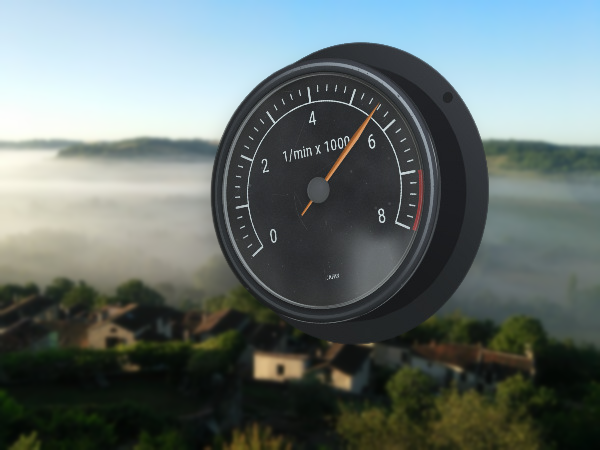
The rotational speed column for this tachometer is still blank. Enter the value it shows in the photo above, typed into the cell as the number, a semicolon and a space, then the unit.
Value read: 5600; rpm
